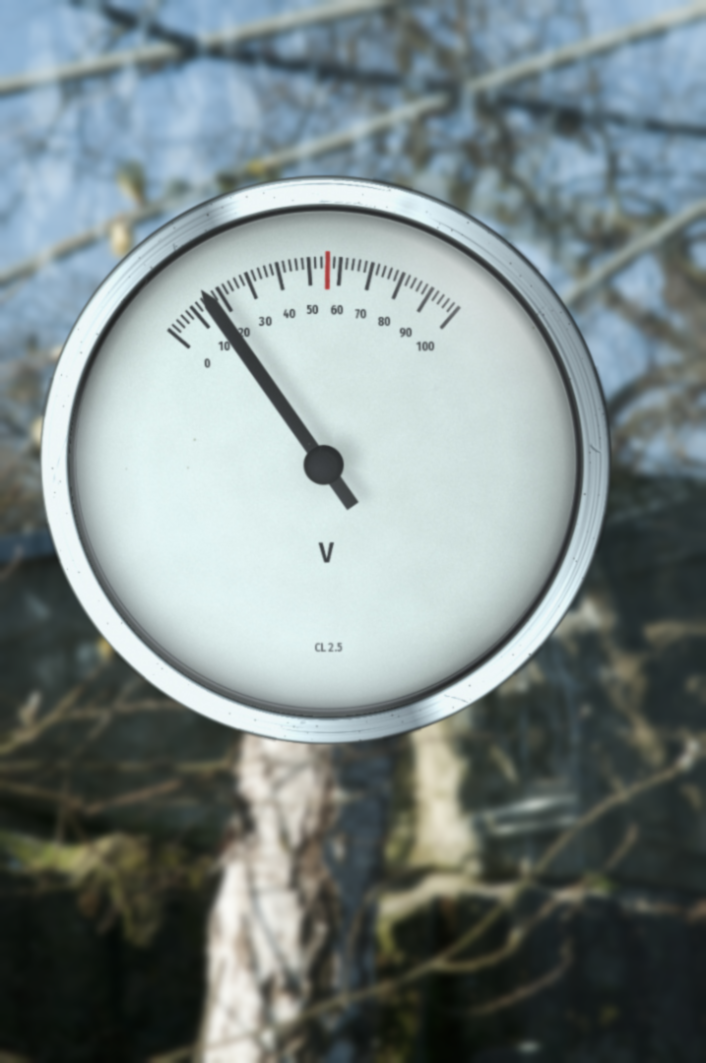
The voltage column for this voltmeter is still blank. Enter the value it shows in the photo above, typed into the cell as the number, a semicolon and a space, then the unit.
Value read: 16; V
